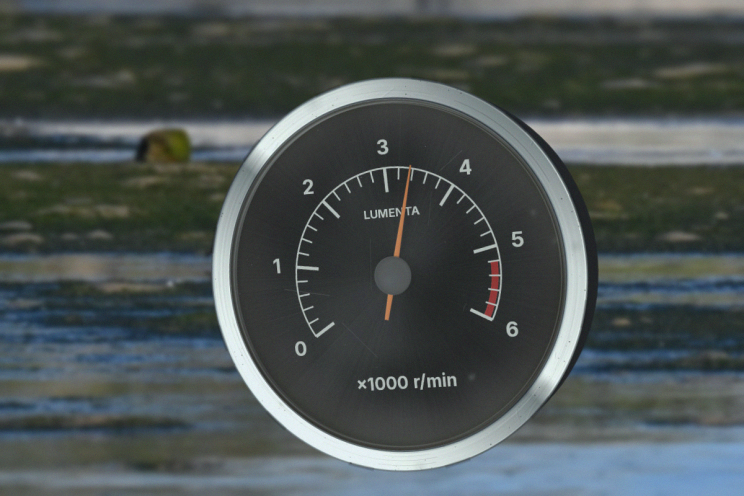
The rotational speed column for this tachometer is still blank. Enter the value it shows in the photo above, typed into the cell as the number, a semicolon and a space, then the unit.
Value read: 3400; rpm
